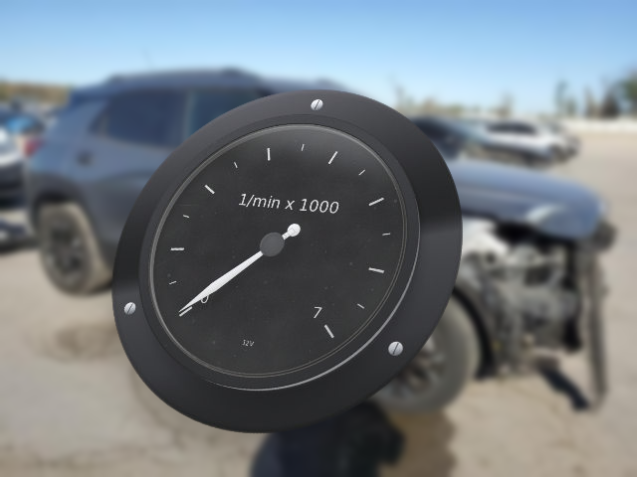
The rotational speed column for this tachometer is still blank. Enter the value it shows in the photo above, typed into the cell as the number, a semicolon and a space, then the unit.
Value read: 0; rpm
